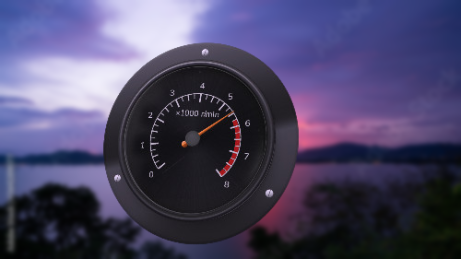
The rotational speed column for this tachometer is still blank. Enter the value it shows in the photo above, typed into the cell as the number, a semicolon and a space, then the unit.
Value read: 5500; rpm
